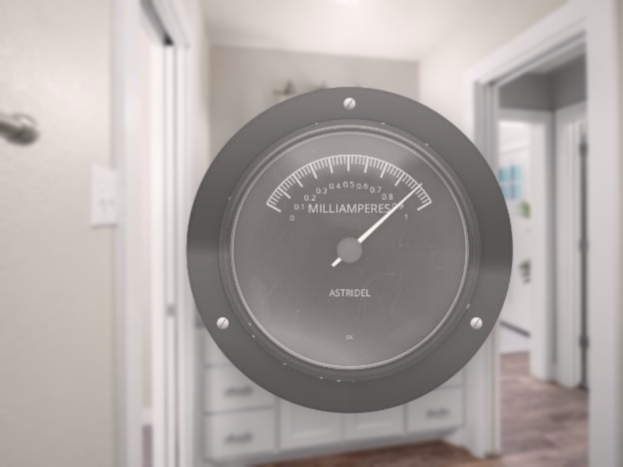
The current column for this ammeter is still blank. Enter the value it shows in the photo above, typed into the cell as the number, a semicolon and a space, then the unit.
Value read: 0.9; mA
